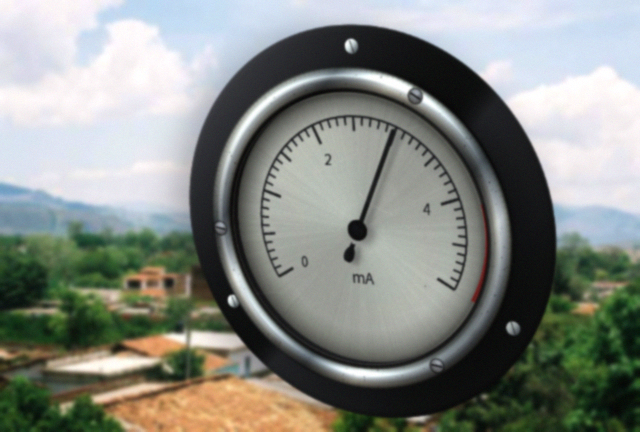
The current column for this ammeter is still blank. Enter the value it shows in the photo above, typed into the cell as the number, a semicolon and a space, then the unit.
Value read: 3; mA
